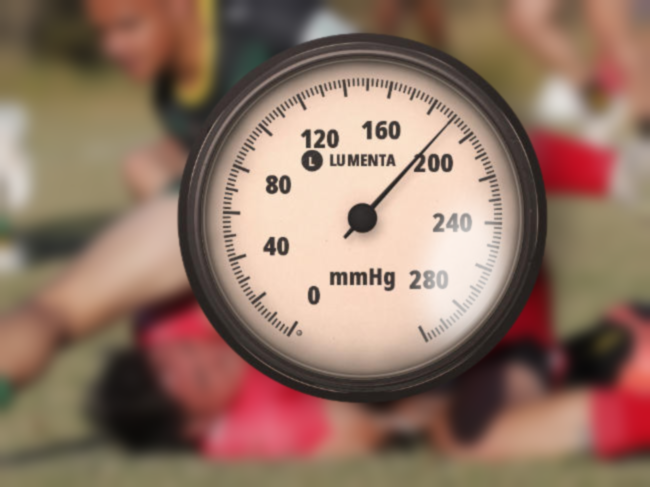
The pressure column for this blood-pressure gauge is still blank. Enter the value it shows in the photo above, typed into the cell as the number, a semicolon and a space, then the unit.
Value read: 190; mmHg
